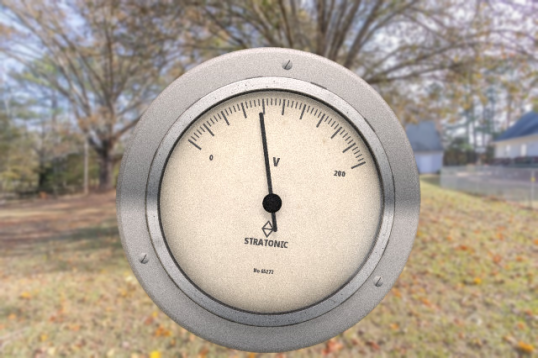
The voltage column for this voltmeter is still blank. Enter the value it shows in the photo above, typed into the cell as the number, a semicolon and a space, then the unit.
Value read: 76; V
